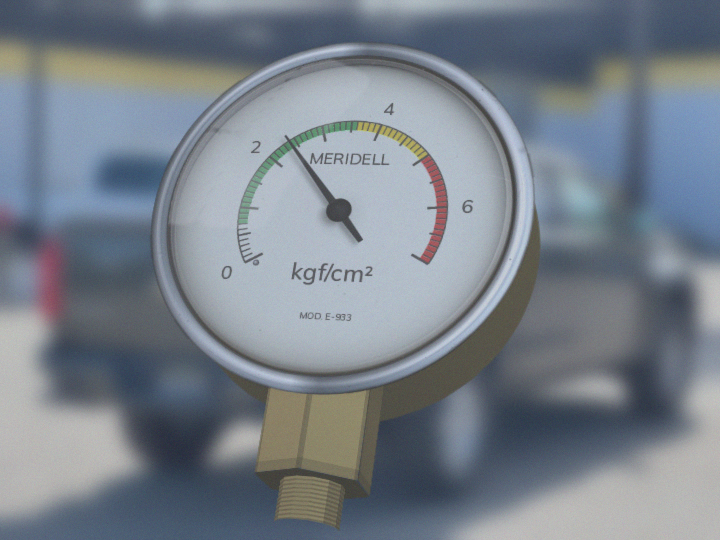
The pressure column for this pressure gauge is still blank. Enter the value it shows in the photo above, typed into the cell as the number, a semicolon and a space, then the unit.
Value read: 2.4; kg/cm²
